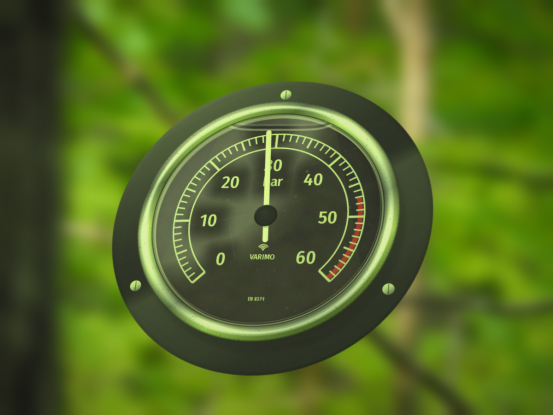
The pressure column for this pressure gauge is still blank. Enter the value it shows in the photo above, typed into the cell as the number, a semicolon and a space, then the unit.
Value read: 29; bar
